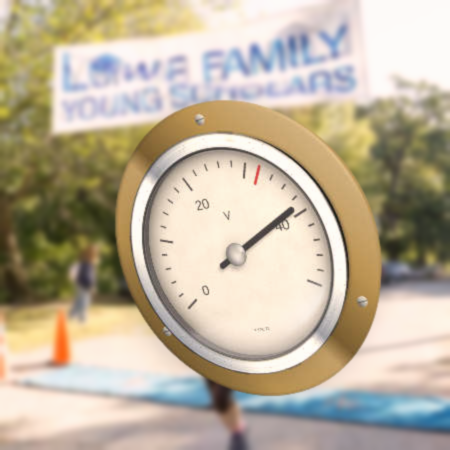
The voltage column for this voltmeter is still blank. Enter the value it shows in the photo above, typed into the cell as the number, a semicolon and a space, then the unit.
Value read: 39; V
